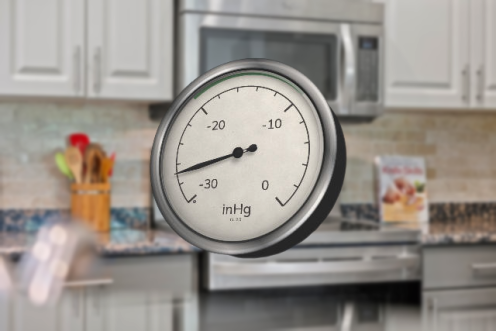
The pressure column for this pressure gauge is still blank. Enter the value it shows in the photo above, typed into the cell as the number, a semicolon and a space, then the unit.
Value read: -27; inHg
